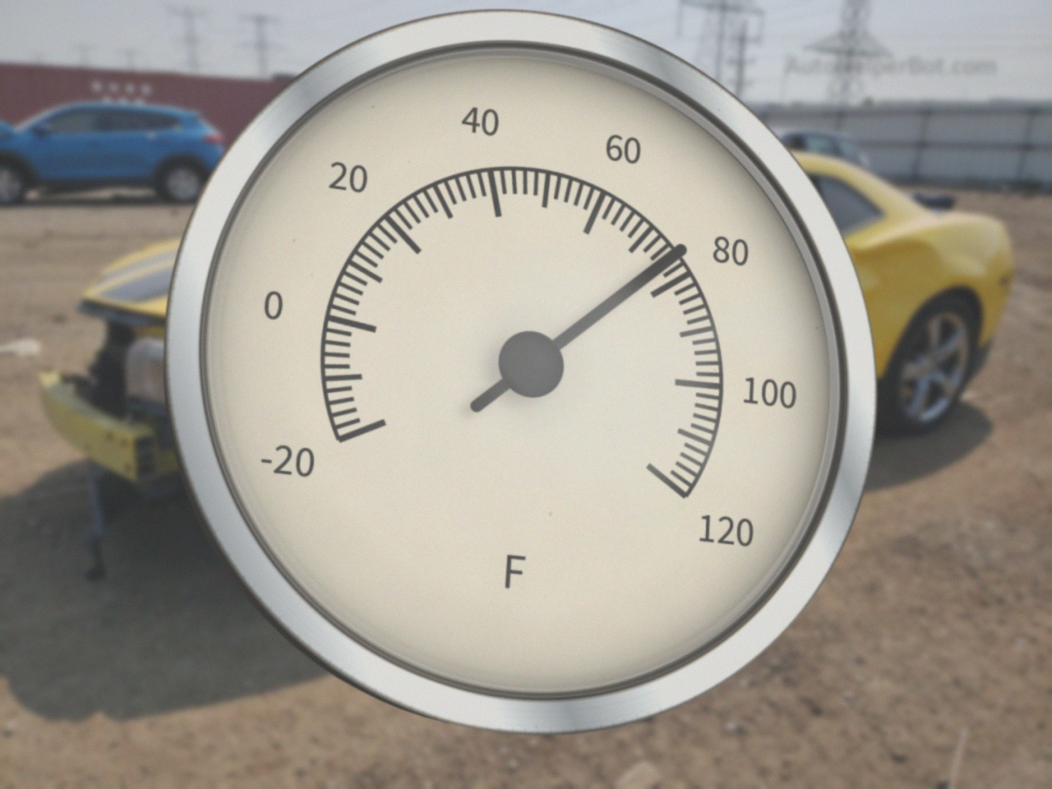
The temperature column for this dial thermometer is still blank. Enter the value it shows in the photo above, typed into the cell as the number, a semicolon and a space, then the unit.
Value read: 76; °F
